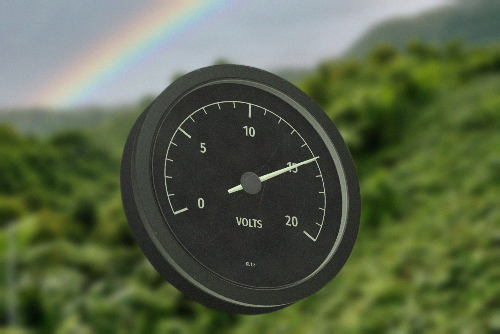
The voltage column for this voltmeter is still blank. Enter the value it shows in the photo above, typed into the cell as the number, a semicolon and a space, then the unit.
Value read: 15; V
